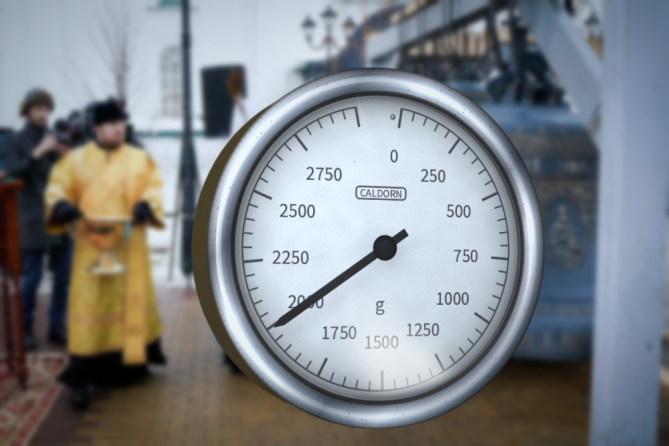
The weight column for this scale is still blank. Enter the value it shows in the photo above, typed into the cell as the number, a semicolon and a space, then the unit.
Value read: 2000; g
